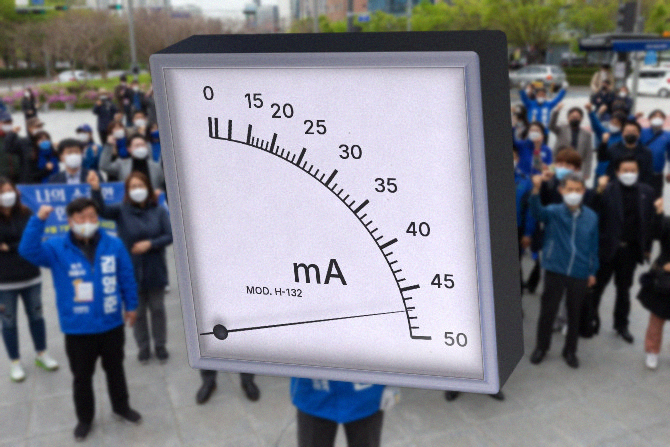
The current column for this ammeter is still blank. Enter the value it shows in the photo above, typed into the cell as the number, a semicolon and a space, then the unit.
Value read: 47; mA
